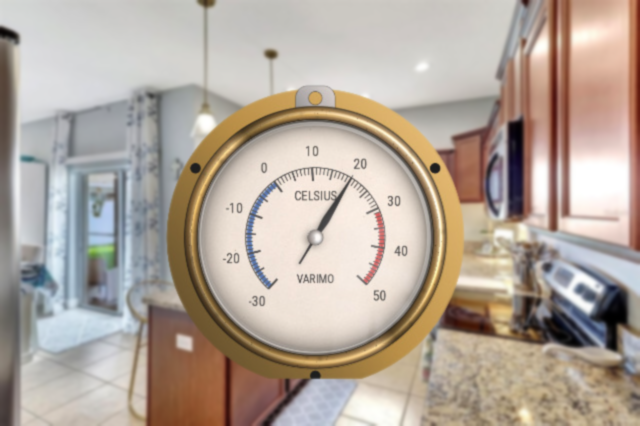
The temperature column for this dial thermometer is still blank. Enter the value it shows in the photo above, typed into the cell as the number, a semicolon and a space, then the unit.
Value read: 20; °C
